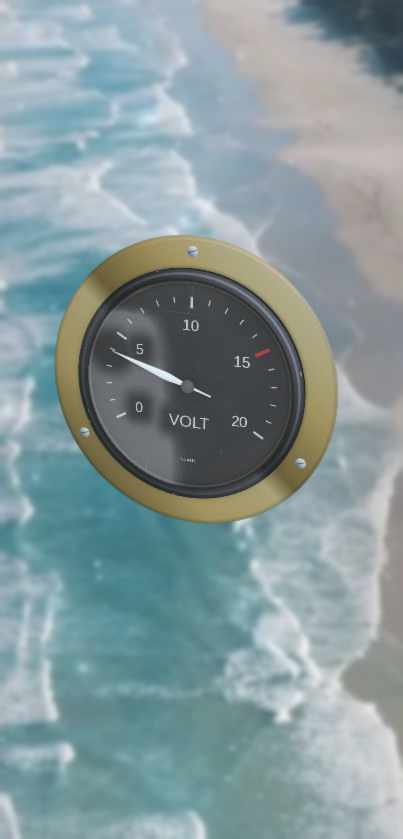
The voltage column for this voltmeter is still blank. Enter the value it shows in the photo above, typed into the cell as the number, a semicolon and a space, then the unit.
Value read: 4; V
